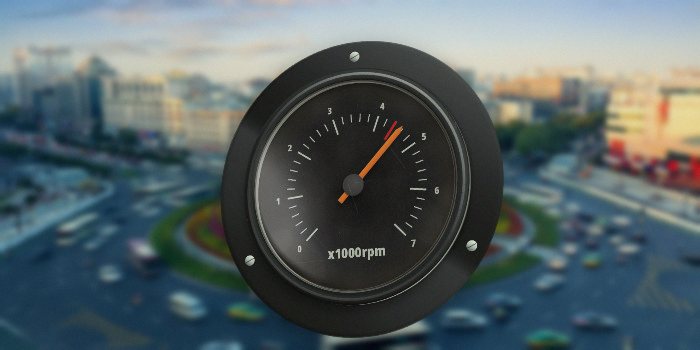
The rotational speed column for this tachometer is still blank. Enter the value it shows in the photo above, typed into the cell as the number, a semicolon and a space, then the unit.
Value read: 4600; rpm
